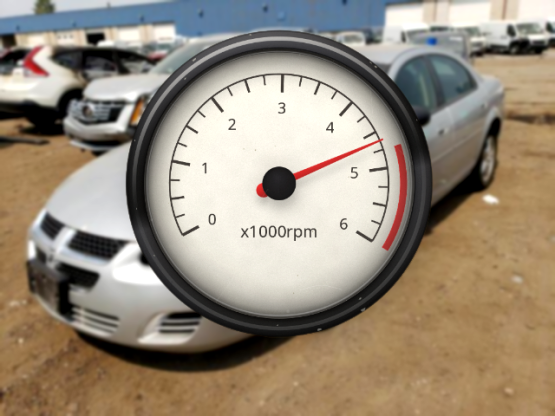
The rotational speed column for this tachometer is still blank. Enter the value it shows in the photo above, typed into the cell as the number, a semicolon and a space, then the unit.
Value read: 4625; rpm
